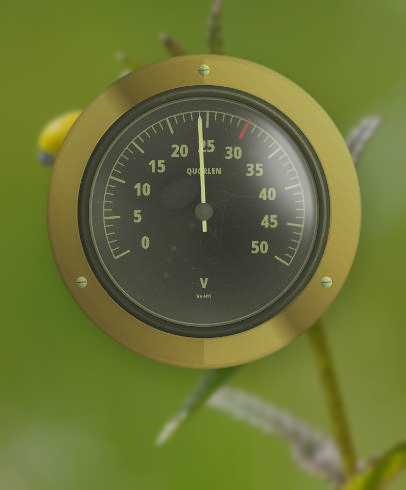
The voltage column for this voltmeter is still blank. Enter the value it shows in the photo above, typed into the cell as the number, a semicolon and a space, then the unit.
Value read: 24; V
